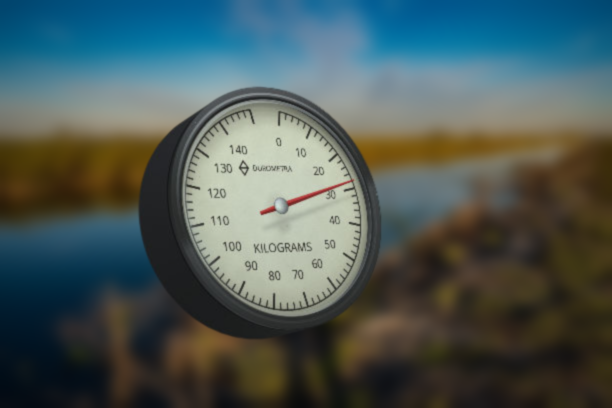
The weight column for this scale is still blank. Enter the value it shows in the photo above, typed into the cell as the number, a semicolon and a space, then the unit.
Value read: 28; kg
